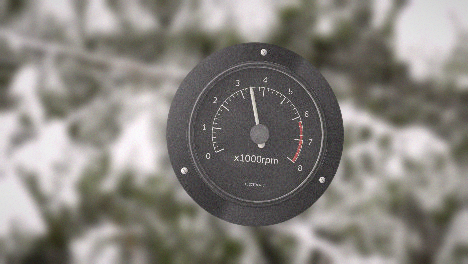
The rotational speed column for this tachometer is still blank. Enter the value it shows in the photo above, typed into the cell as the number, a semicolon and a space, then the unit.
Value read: 3400; rpm
